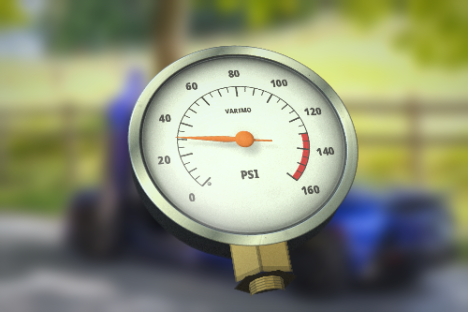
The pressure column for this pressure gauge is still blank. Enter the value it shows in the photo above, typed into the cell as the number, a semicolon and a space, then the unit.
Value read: 30; psi
